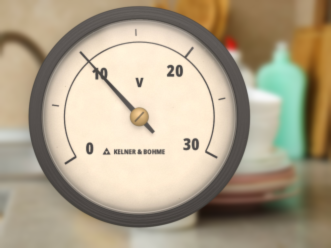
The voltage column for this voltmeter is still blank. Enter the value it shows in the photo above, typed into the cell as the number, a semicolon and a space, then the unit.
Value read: 10; V
